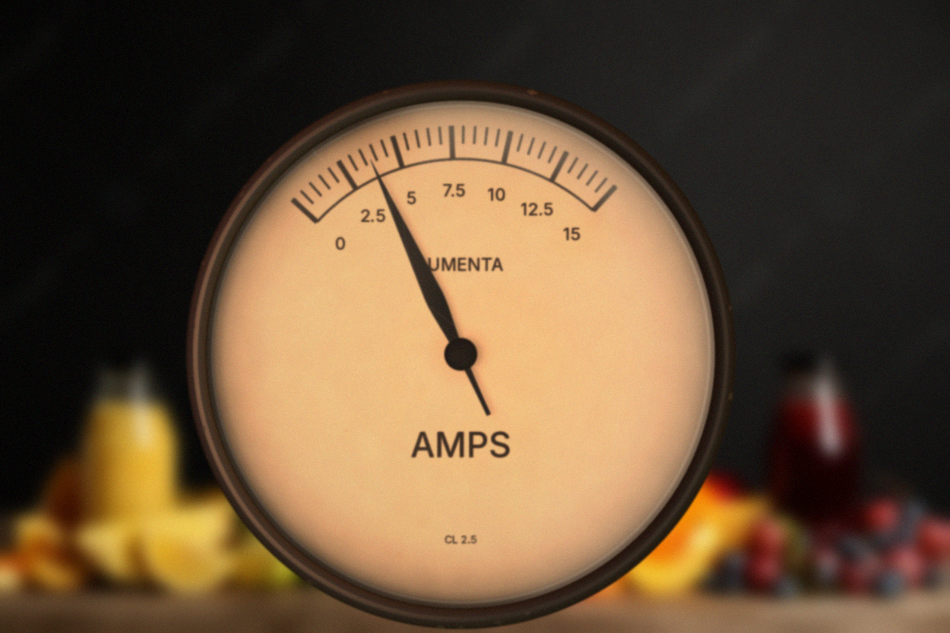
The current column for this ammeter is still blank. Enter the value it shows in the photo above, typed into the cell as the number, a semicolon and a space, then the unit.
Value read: 3.75; A
